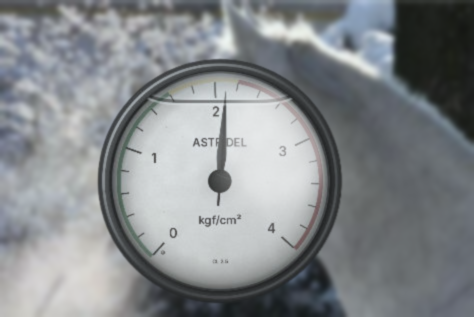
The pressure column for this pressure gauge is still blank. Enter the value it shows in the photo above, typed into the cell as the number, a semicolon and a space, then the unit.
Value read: 2.1; kg/cm²
